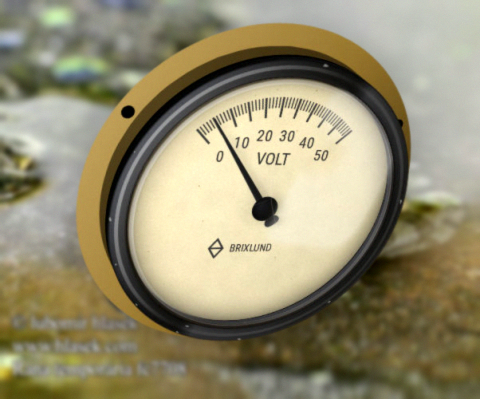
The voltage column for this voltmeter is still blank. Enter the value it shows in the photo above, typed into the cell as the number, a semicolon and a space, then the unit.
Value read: 5; V
